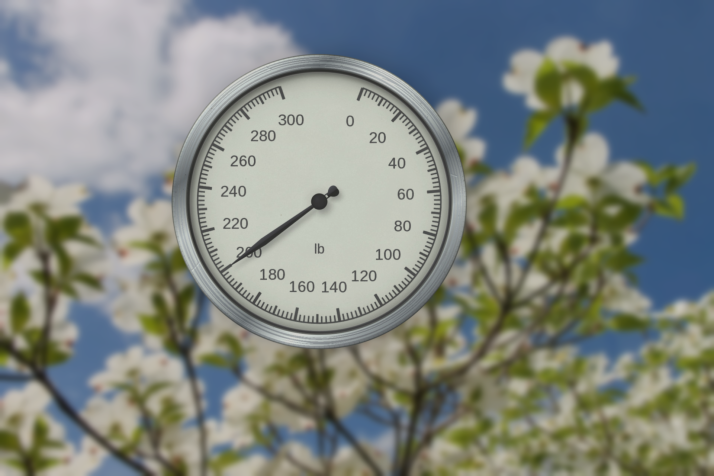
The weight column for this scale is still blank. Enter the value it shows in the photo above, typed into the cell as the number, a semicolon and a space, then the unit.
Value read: 200; lb
